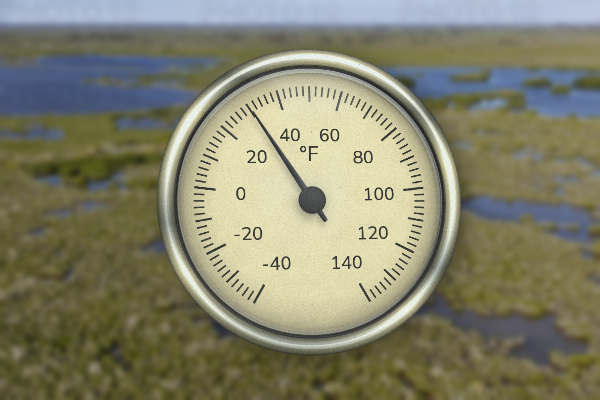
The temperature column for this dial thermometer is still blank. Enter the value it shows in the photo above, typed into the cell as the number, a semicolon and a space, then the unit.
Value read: 30; °F
